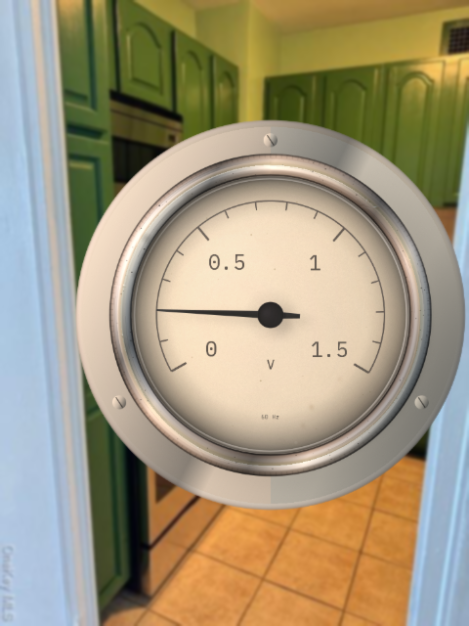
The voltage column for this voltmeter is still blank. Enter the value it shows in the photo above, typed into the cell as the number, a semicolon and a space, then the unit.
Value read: 0.2; V
